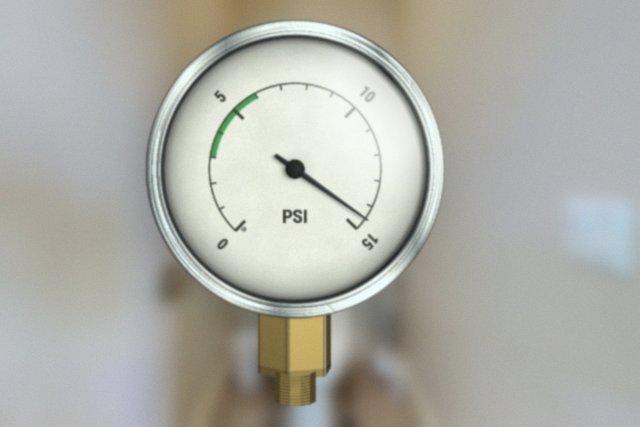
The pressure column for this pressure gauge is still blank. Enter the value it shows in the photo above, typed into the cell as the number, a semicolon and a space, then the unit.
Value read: 14.5; psi
